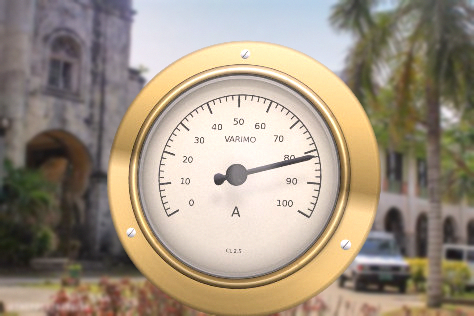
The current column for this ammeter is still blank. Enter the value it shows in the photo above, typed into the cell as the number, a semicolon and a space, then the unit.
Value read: 82; A
